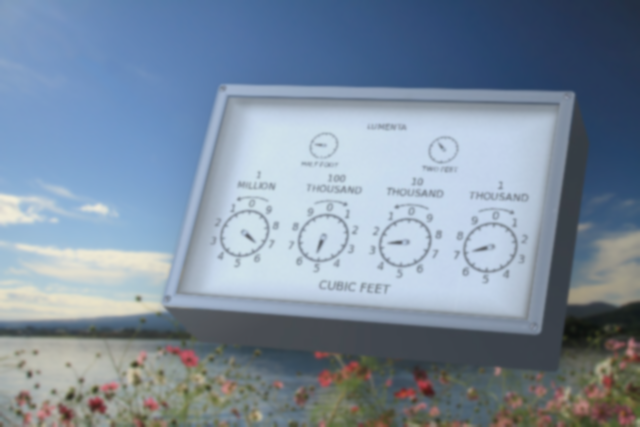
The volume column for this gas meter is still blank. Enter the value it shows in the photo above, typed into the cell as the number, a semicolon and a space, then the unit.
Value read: 652700; ft³
